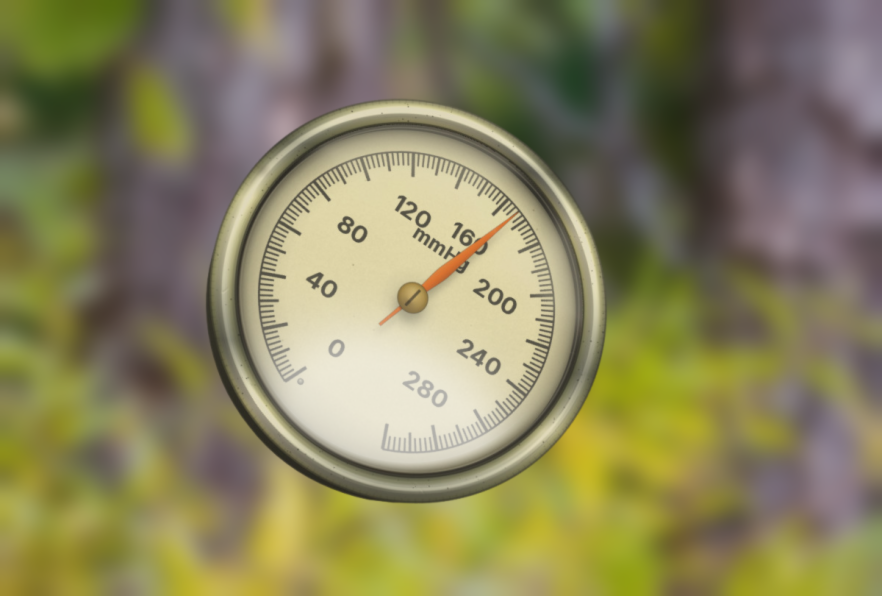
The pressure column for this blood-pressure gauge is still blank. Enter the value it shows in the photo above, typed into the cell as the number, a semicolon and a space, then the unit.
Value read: 166; mmHg
